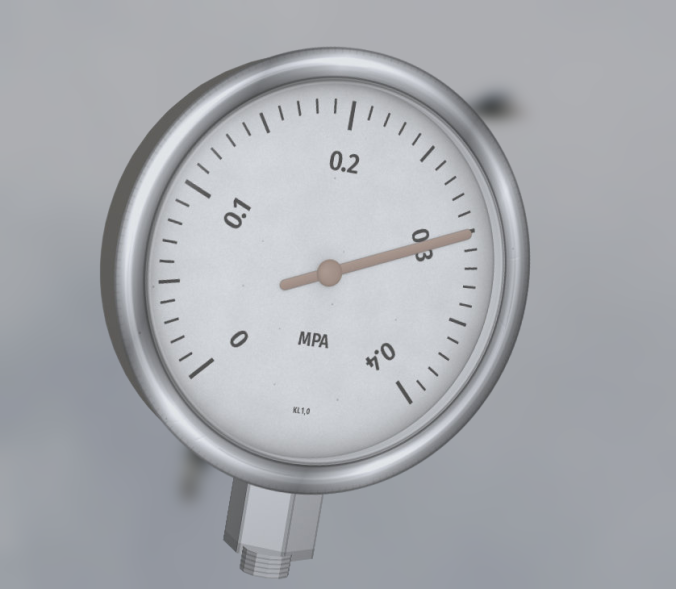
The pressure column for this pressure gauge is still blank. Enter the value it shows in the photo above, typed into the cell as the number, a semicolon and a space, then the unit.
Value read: 0.3; MPa
